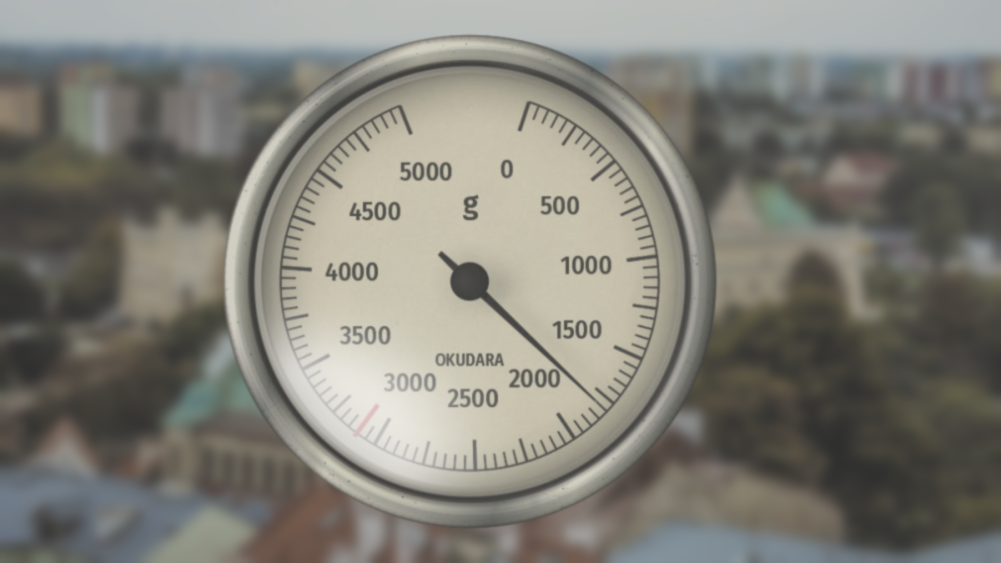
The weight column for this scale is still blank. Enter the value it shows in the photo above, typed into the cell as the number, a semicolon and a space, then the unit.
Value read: 1800; g
